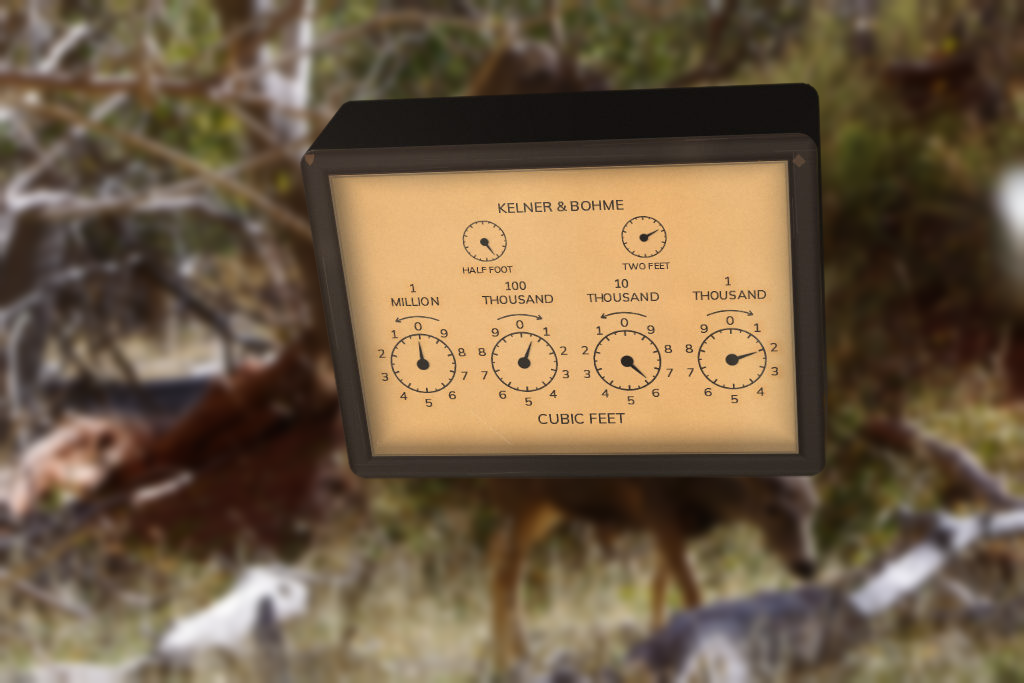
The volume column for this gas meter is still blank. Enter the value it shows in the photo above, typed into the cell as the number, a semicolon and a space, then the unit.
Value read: 6200; ft³
